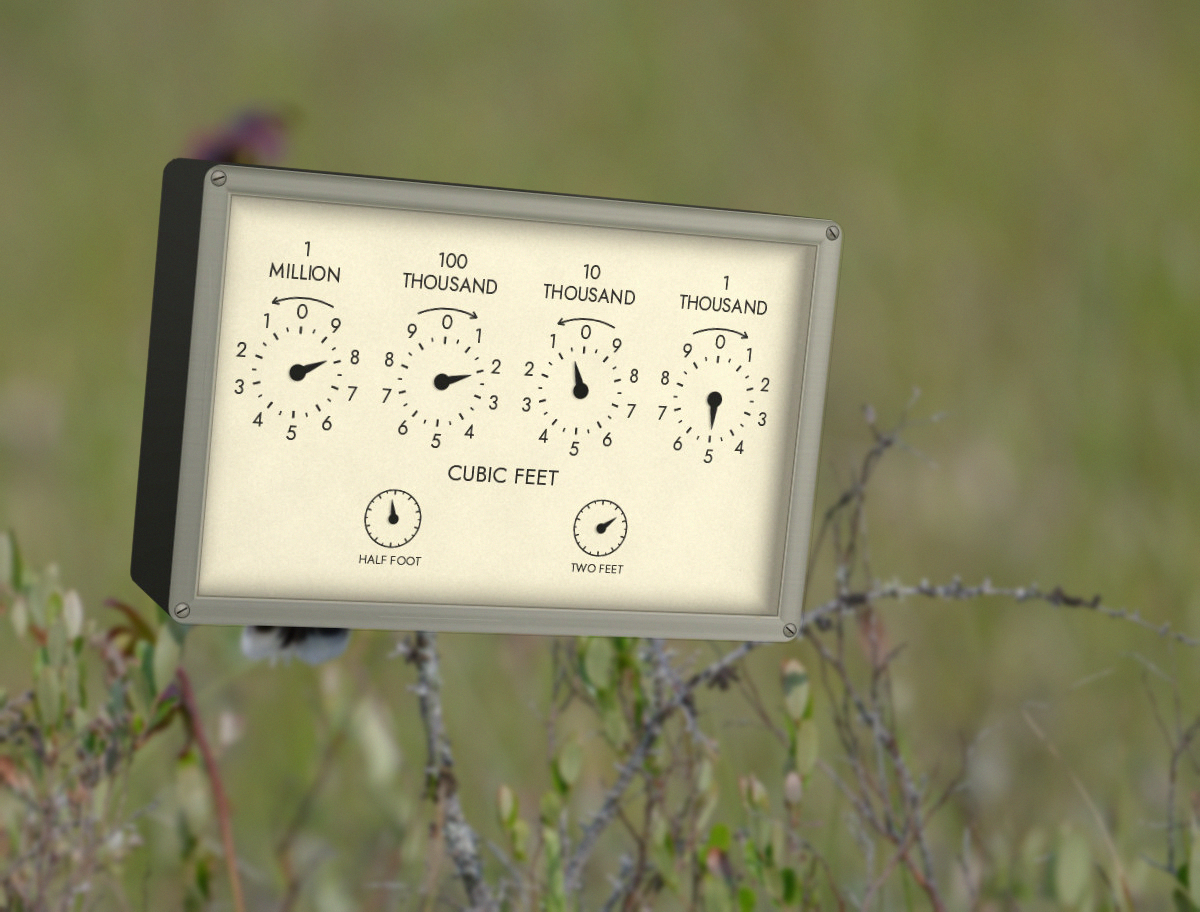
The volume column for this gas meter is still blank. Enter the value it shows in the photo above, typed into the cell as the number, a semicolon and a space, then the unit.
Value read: 820500; ft³
